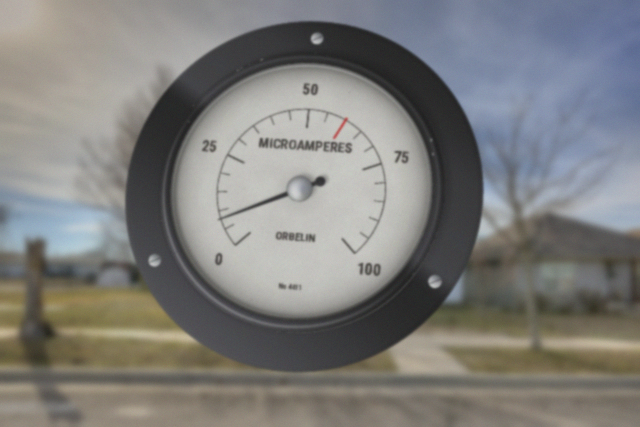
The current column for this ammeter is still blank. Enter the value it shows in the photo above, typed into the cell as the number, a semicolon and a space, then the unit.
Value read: 7.5; µA
